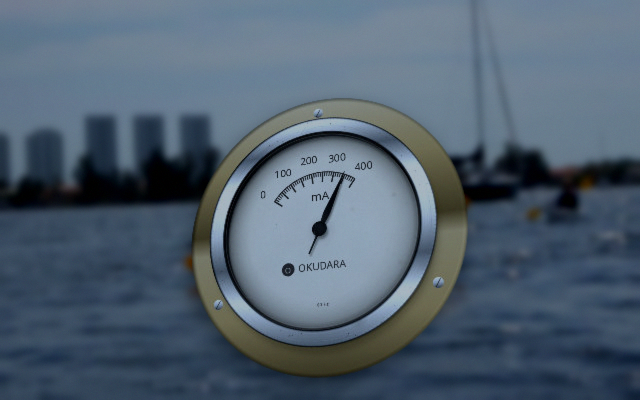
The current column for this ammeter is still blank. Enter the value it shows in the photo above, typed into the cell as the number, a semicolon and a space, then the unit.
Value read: 350; mA
